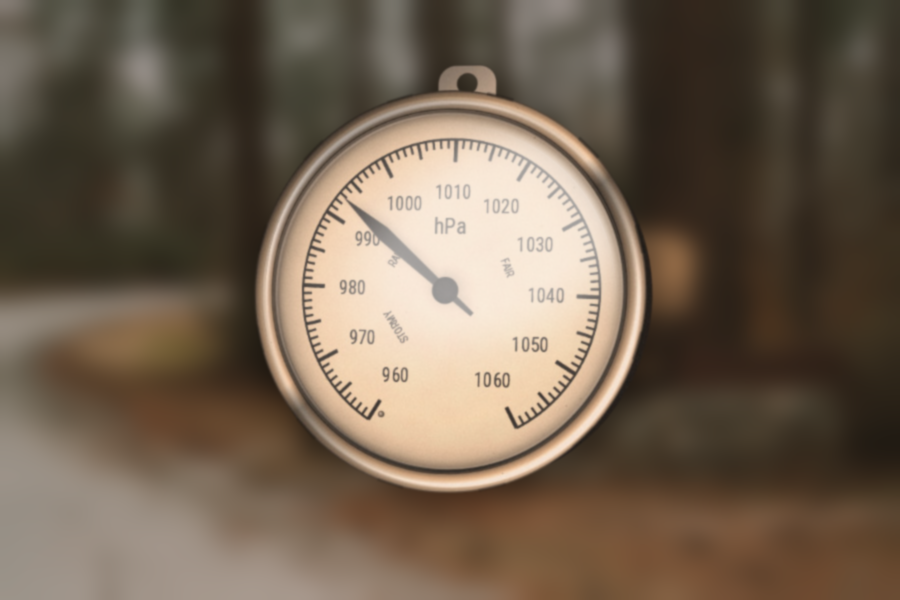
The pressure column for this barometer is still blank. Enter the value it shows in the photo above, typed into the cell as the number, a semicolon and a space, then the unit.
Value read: 993; hPa
